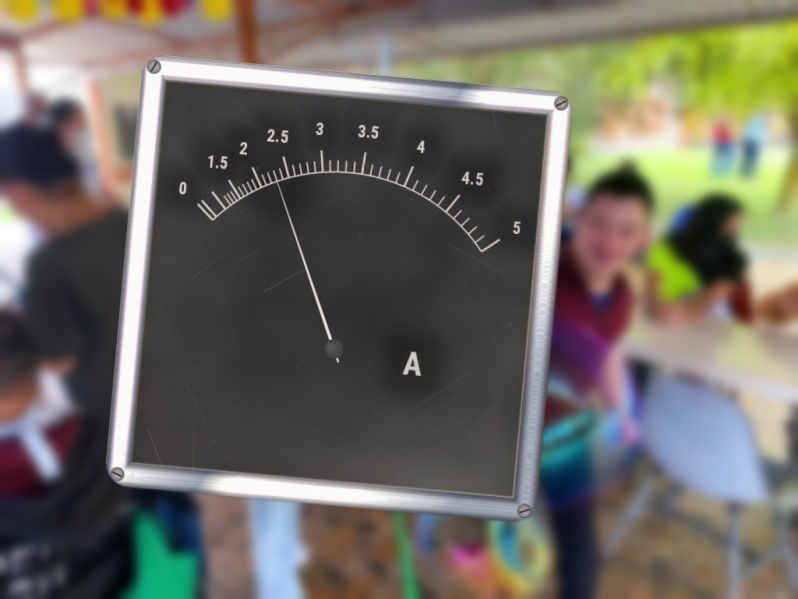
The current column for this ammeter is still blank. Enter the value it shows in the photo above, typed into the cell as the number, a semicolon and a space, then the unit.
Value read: 2.3; A
